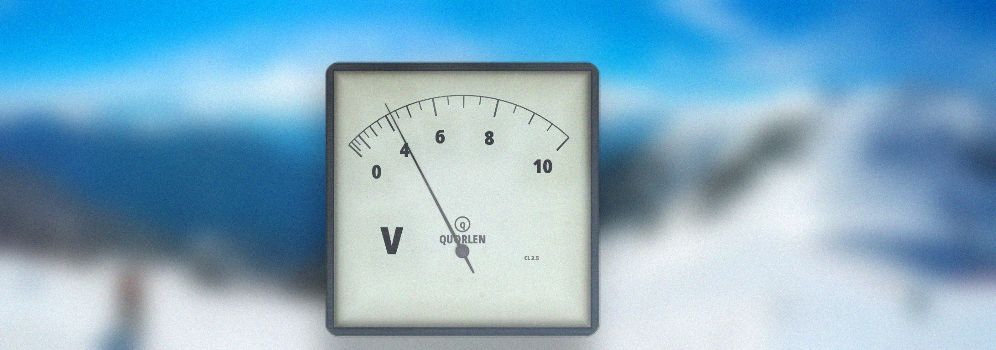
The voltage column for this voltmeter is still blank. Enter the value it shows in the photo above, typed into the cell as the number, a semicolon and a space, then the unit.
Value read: 4.25; V
